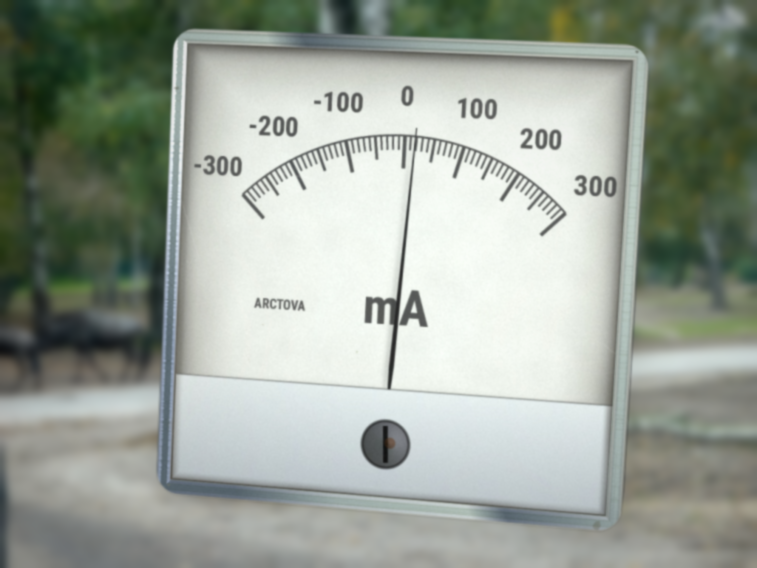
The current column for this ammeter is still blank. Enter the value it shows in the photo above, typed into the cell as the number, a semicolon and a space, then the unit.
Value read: 20; mA
